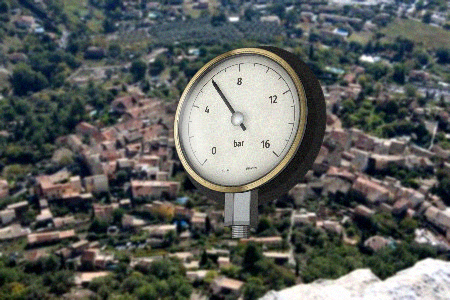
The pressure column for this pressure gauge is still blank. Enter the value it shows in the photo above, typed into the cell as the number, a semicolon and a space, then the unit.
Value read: 6; bar
